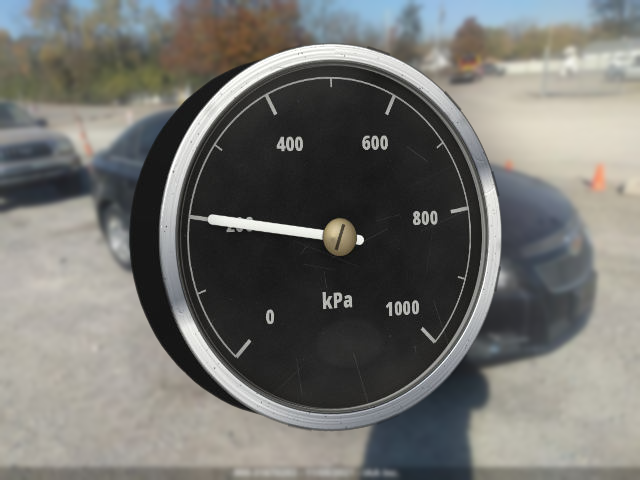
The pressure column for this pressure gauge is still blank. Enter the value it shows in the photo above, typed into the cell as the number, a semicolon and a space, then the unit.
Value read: 200; kPa
